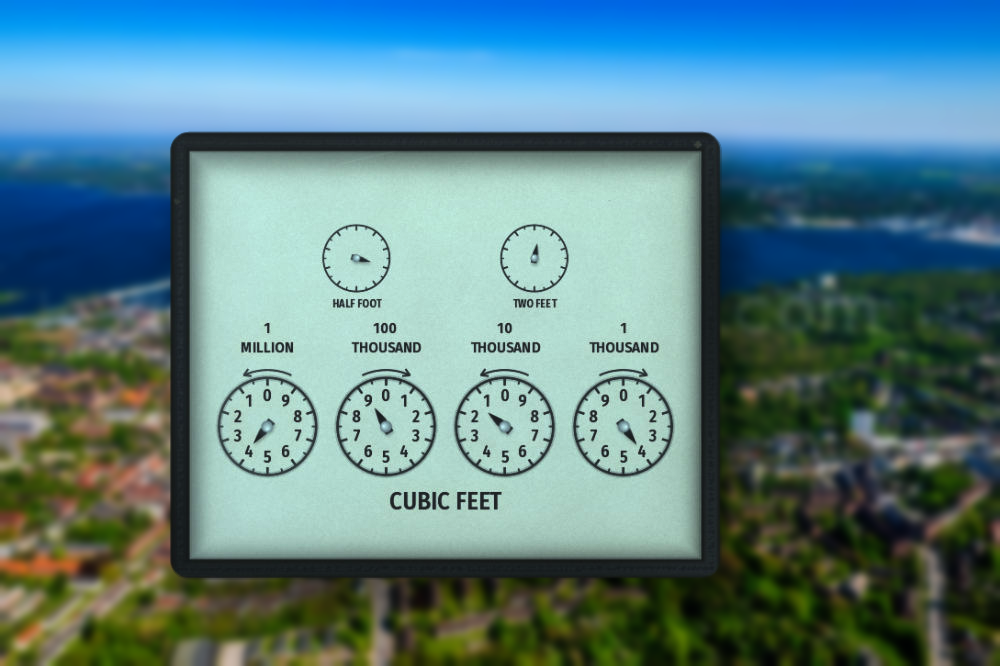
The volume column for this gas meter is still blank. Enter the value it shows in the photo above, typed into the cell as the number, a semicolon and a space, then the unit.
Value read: 391400; ft³
